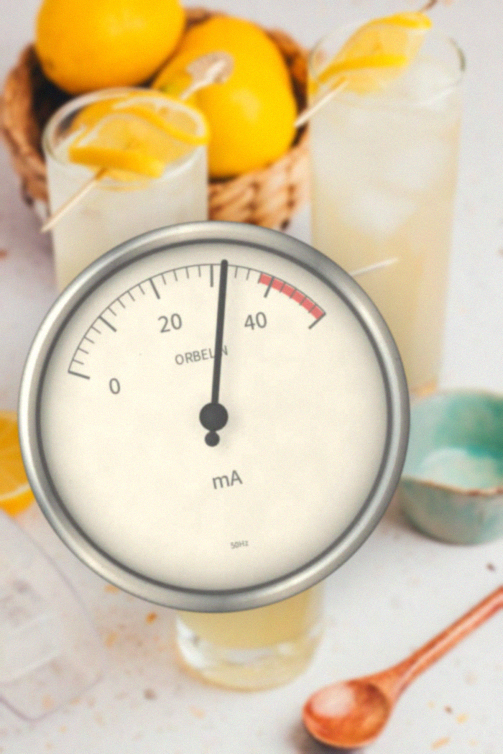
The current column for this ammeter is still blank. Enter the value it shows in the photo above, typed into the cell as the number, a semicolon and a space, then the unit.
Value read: 32; mA
